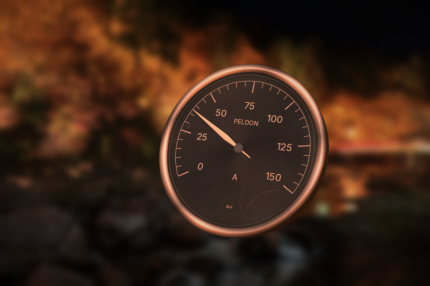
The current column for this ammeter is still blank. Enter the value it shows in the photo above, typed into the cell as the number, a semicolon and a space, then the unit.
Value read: 37.5; A
